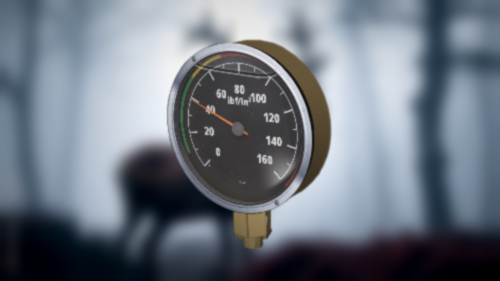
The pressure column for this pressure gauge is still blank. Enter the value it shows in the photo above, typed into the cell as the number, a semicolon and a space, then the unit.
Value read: 40; psi
